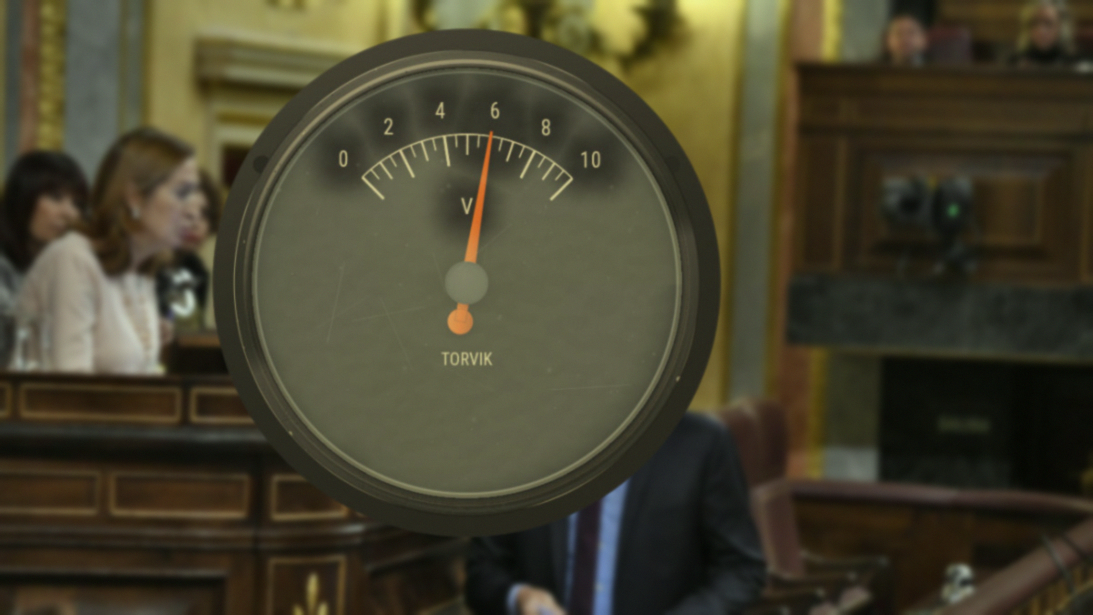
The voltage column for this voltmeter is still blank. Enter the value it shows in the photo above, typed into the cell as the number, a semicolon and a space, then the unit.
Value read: 6; V
